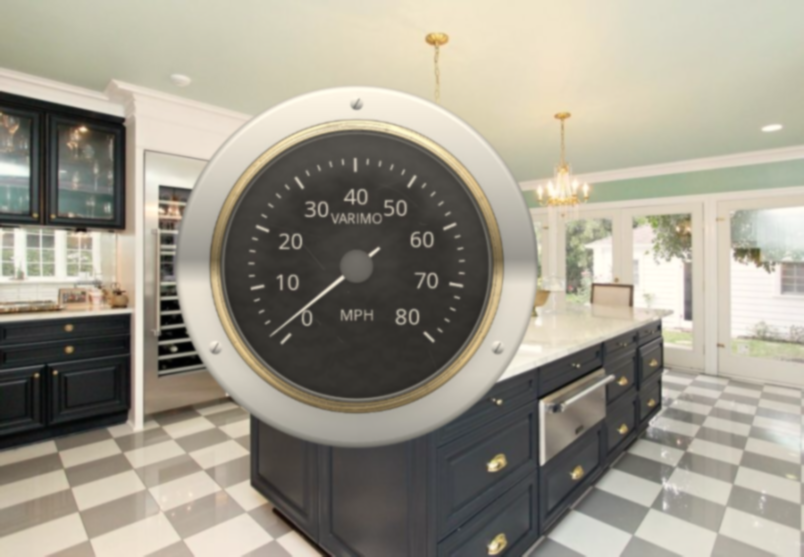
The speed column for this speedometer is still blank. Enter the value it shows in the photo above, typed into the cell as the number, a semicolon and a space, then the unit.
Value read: 2; mph
